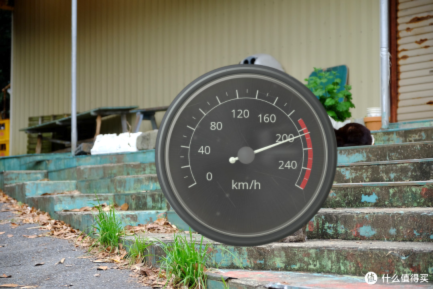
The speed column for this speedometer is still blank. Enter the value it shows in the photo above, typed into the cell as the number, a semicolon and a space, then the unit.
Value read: 205; km/h
